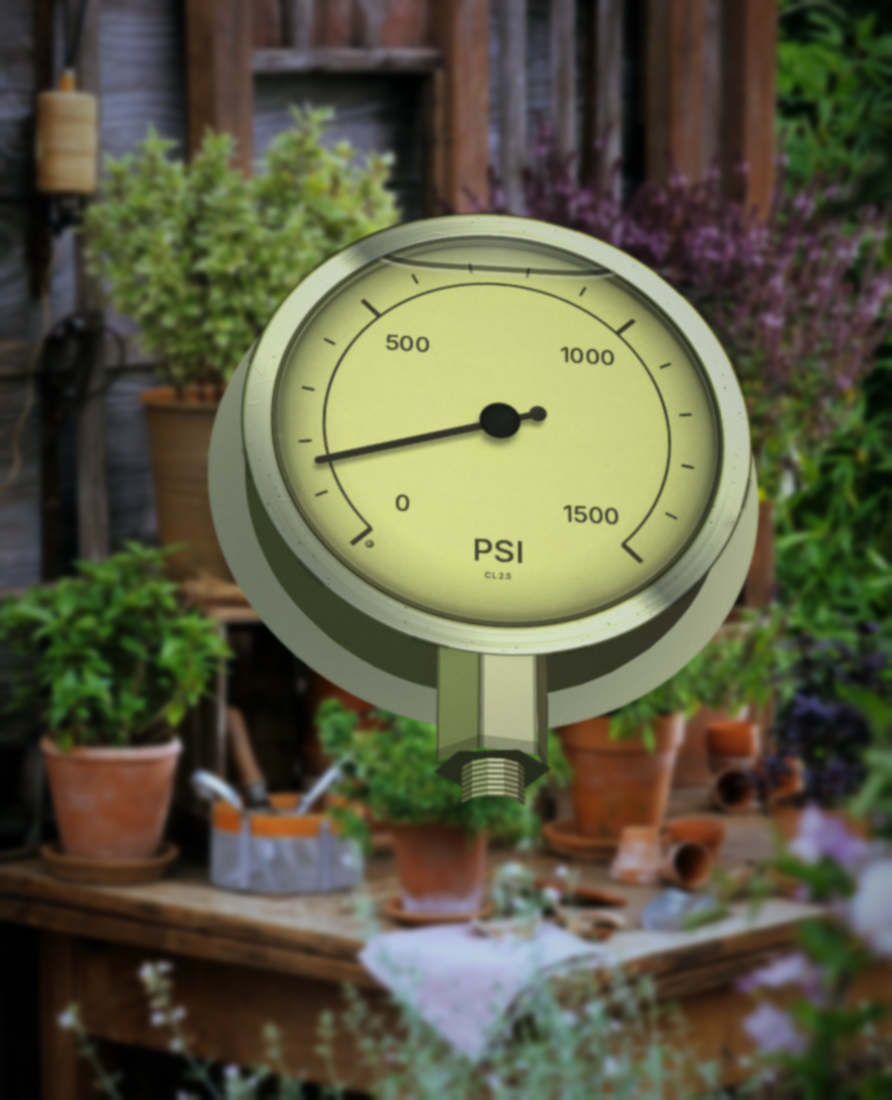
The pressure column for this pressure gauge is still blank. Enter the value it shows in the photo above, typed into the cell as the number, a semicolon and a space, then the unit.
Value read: 150; psi
